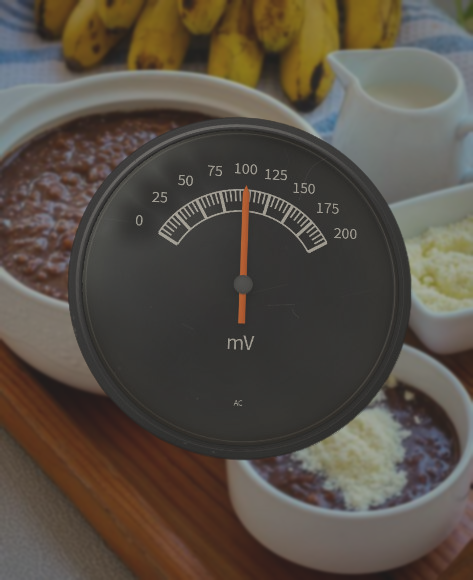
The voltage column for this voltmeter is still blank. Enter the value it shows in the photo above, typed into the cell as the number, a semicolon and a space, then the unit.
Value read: 100; mV
